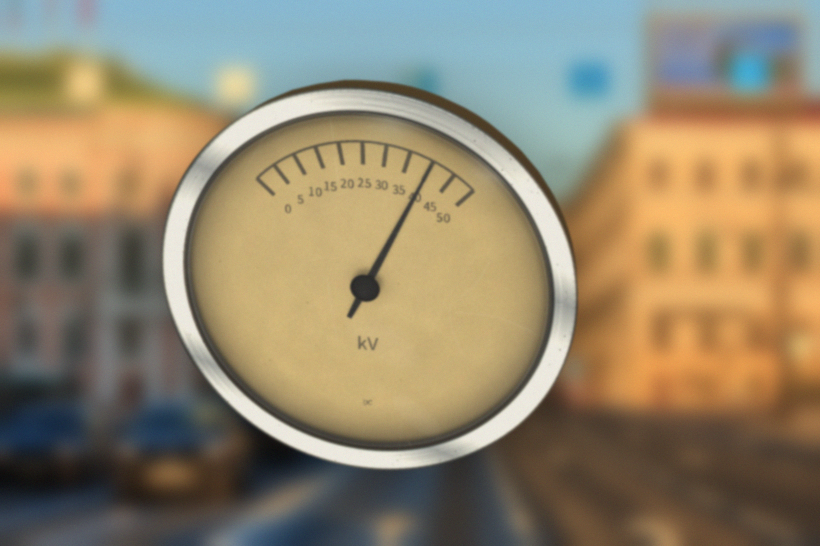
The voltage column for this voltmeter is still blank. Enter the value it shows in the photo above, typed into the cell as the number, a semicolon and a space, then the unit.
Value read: 40; kV
